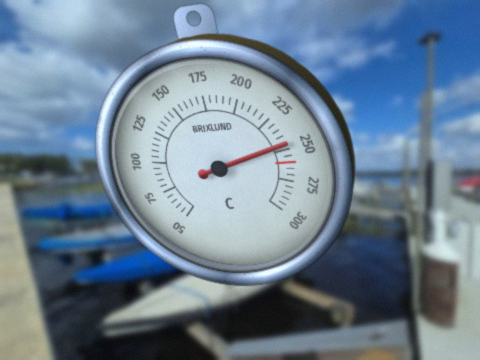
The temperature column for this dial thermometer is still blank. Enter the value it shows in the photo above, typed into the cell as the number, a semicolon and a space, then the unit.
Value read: 245; °C
